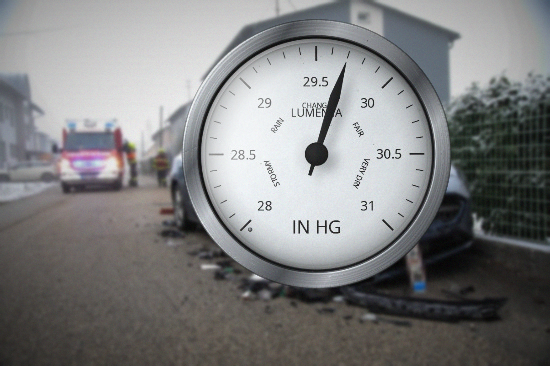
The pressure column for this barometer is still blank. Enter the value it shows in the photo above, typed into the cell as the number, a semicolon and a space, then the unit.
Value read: 29.7; inHg
